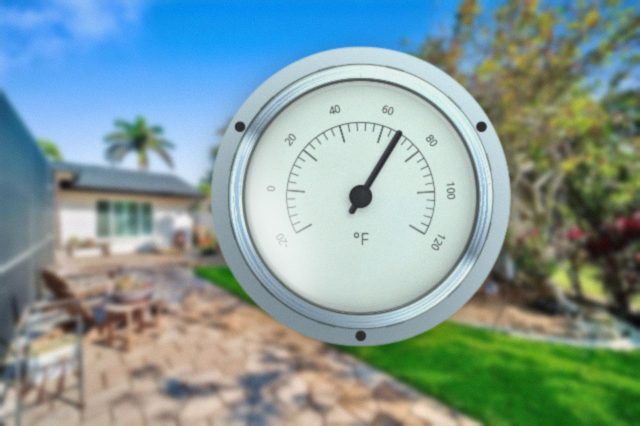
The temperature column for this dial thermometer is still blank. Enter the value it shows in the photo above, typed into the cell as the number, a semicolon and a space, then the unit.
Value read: 68; °F
